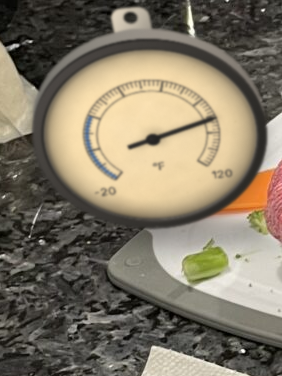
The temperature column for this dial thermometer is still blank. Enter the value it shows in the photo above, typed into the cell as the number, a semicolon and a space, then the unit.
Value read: 90; °F
